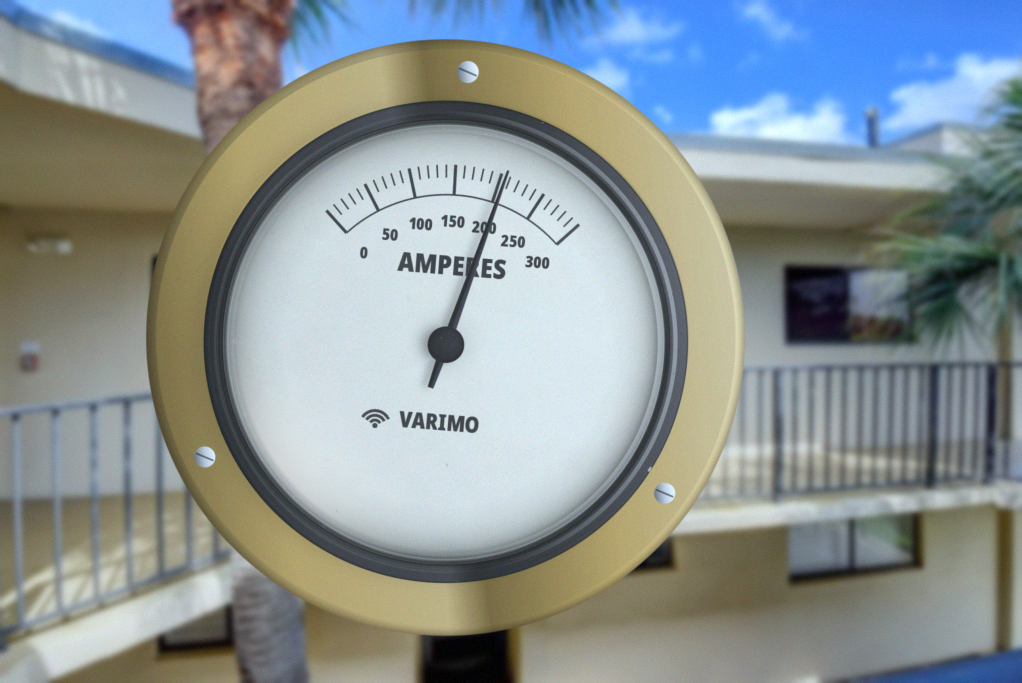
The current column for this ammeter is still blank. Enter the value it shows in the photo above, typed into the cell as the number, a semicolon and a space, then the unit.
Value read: 205; A
